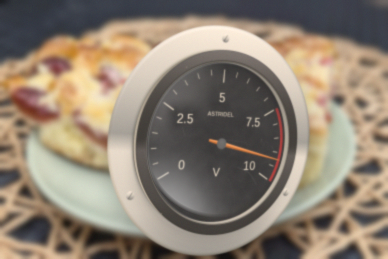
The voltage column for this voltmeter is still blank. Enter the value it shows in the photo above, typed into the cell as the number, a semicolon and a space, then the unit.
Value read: 9.25; V
